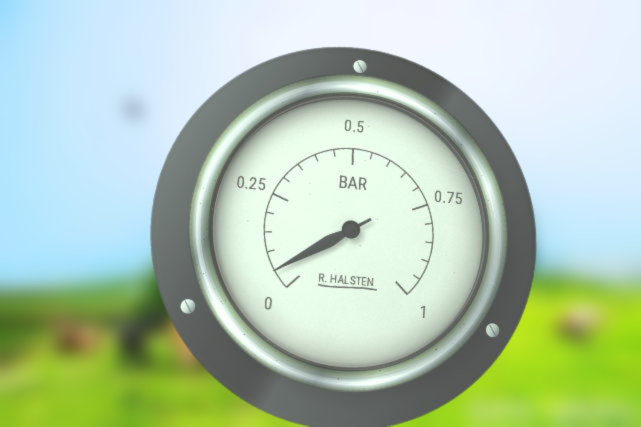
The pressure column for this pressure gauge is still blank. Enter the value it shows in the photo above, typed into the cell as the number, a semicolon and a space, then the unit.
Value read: 0.05; bar
